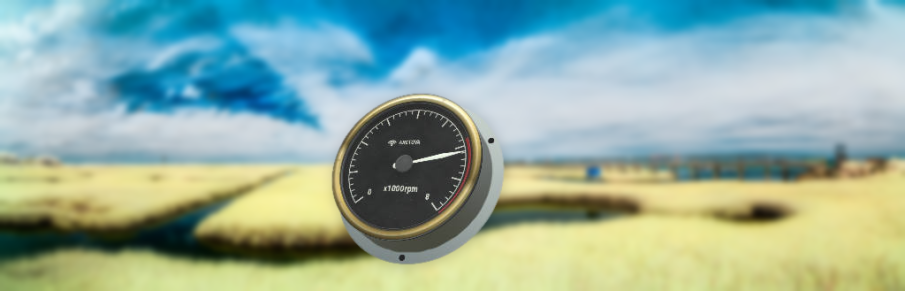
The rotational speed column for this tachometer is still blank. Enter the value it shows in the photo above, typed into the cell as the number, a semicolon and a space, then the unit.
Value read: 6200; rpm
